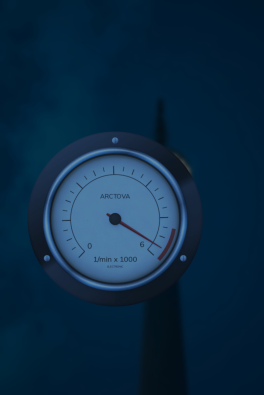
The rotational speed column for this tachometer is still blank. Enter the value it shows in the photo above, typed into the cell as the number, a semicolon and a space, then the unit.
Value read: 5750; rpm
